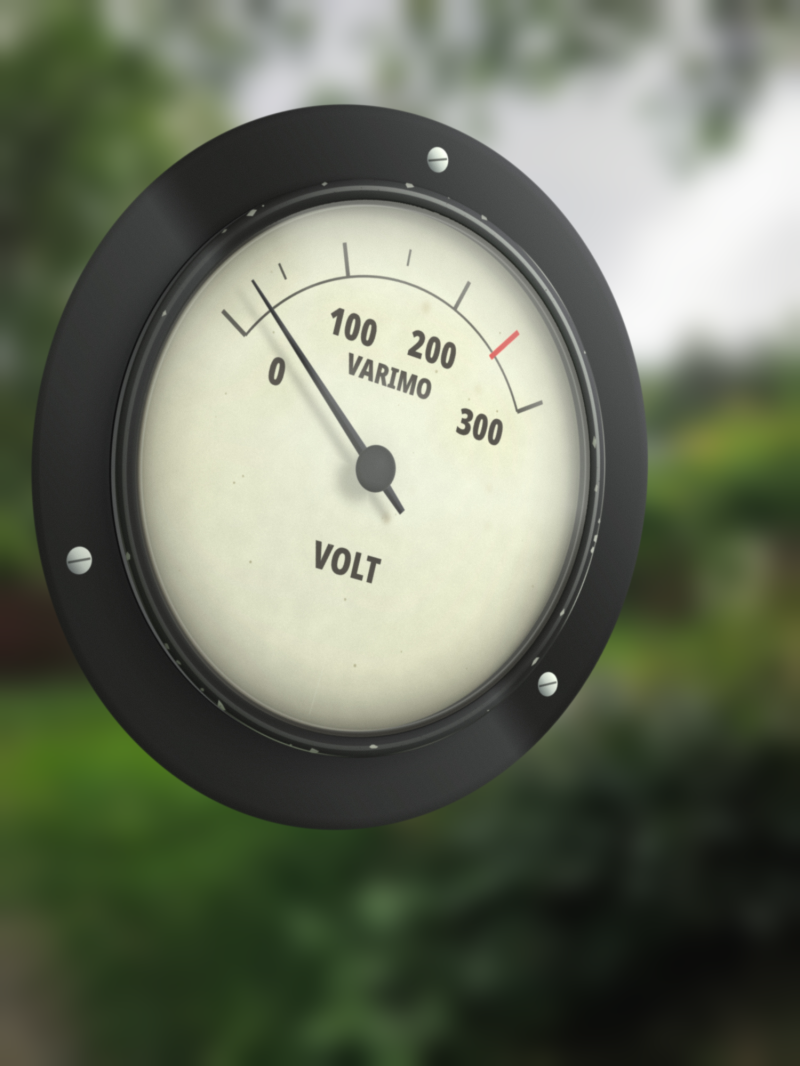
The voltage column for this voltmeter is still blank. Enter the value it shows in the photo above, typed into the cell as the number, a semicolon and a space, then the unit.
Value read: 25; V
